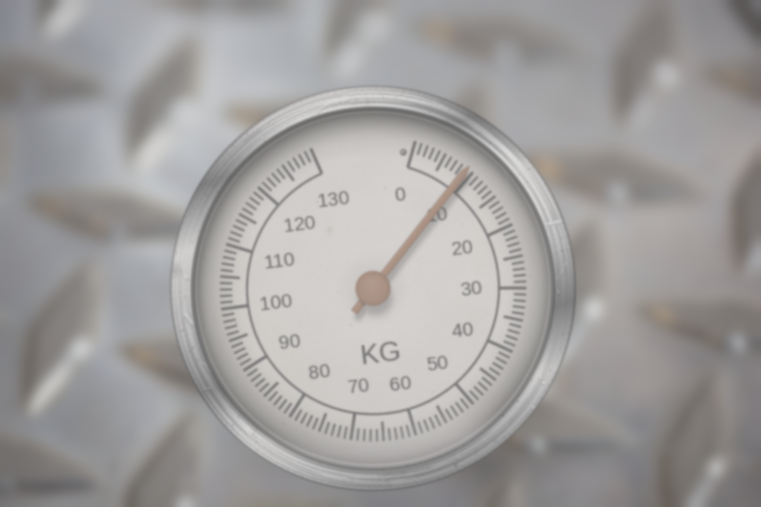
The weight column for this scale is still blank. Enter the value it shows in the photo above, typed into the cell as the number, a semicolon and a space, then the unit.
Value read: 9; kg
